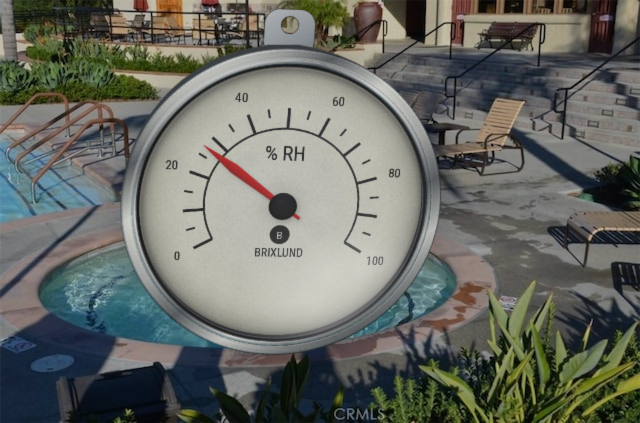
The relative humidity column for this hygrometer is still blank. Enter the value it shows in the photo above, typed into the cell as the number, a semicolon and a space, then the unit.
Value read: 27.5; %
